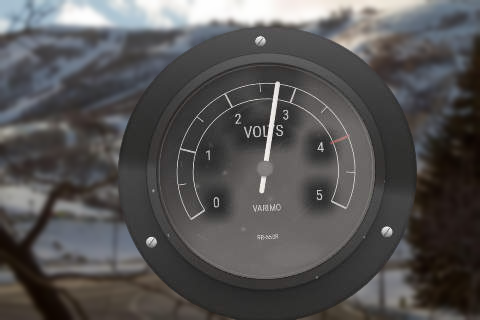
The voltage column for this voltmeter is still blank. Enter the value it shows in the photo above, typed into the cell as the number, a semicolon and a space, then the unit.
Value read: 2.75; V
